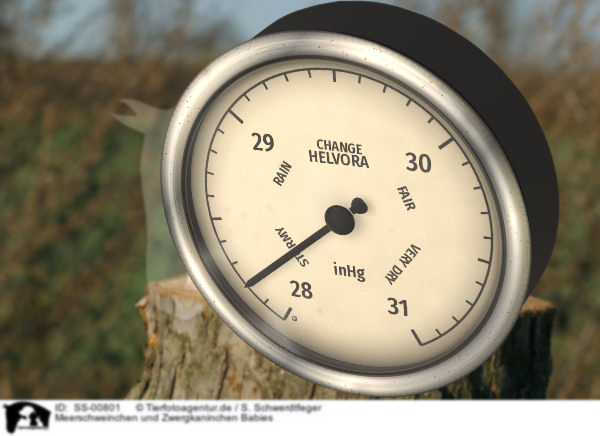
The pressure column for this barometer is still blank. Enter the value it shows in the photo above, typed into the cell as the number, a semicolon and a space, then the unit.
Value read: 28.2; inHg
